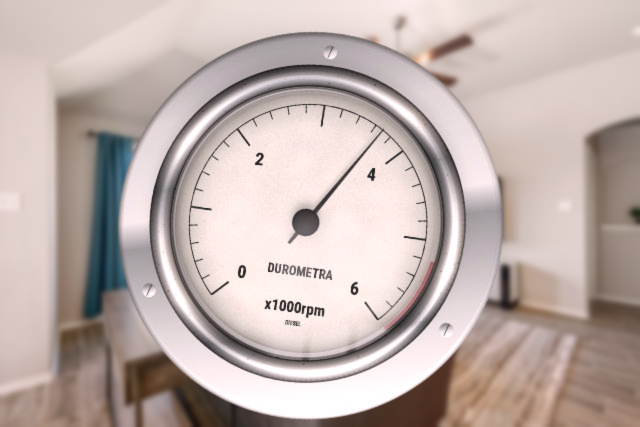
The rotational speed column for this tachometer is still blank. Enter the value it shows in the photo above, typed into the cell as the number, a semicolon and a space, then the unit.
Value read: 3700; rpm
